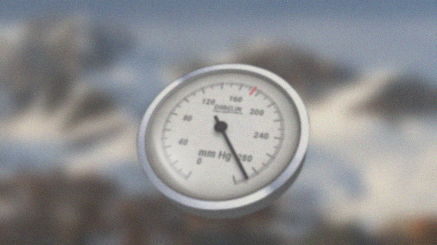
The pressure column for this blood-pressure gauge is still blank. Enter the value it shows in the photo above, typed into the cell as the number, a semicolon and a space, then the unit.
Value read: 290; mmHg
